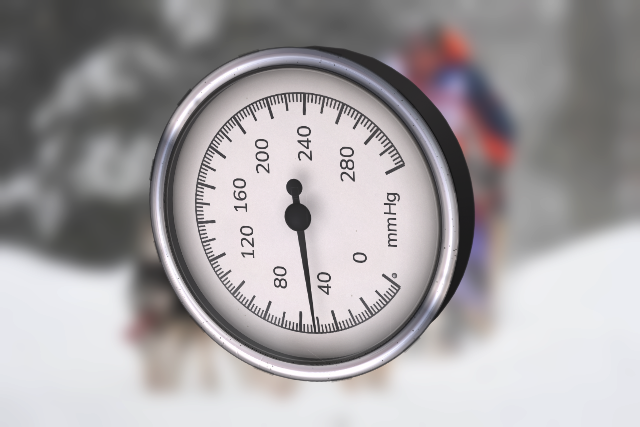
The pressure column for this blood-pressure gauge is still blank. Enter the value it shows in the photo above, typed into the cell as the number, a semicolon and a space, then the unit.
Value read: 50; mmHg
